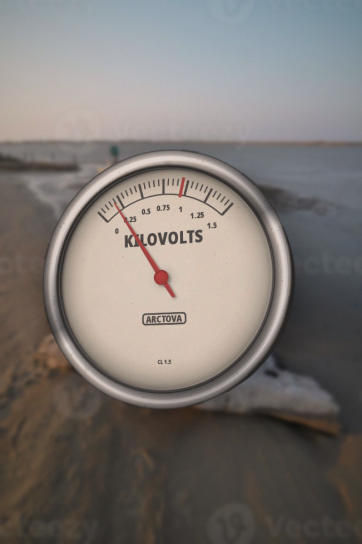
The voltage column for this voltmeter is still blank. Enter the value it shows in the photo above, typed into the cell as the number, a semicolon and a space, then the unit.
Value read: 0.2; kV
